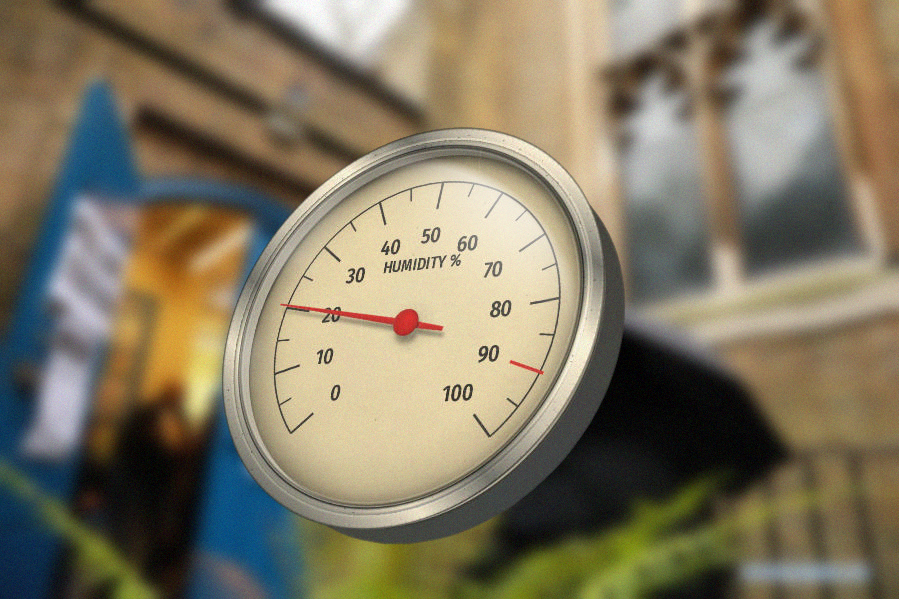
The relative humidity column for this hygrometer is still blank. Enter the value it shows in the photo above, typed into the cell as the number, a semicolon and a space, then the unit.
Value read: 20; %
